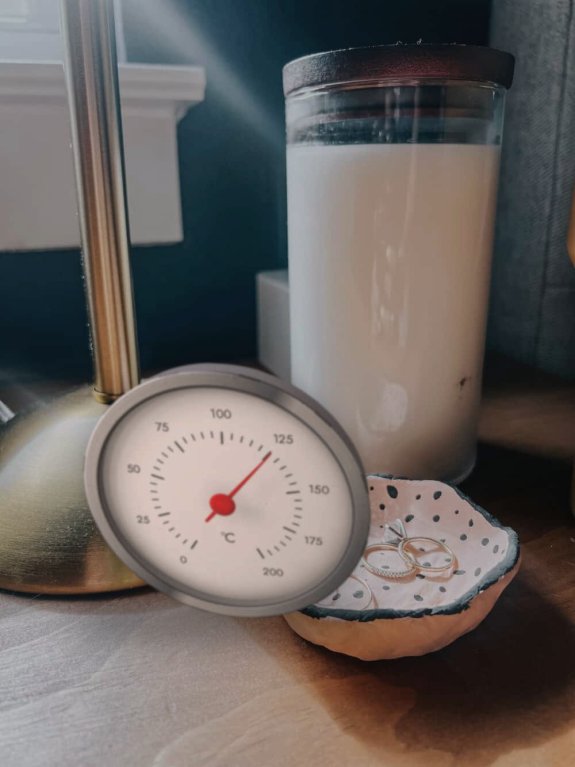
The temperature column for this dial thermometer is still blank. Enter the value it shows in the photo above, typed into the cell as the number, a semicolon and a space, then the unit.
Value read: 125; °C
